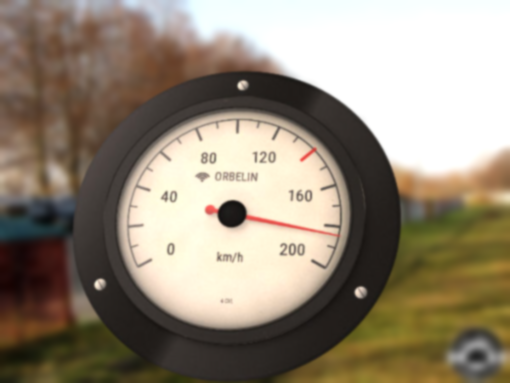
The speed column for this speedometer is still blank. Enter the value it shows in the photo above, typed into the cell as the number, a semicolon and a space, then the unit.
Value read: 185; km/h
